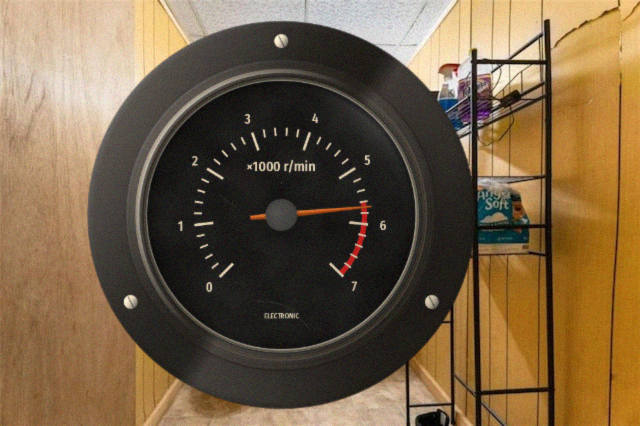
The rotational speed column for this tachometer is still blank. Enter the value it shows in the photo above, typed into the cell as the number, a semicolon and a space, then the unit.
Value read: 5700; rpm
